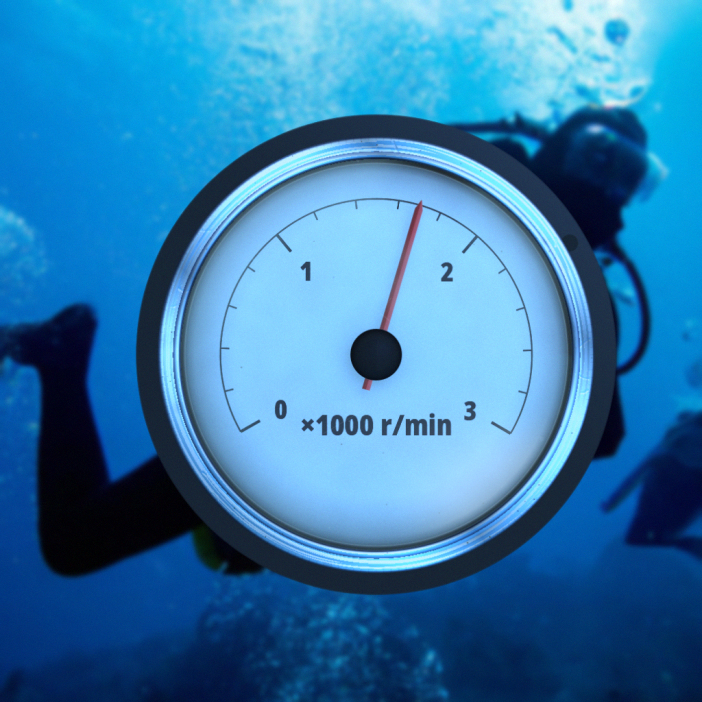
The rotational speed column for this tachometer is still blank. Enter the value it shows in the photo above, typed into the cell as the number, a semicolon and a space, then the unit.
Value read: 1700; rpm
